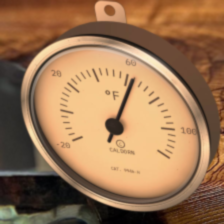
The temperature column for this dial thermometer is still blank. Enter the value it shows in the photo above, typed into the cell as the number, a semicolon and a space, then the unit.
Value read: 64; °F
